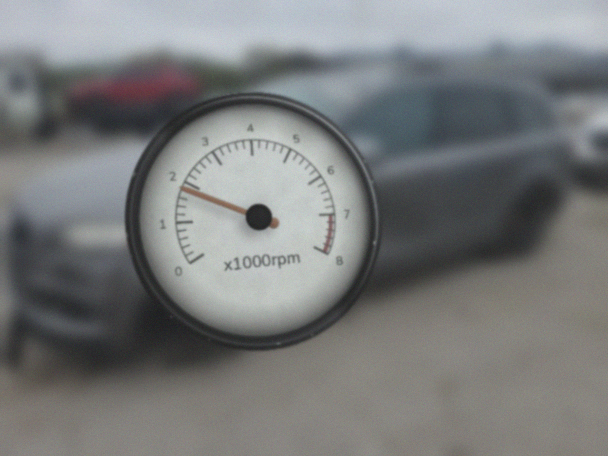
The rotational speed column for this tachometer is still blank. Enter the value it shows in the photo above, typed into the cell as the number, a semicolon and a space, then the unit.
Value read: 1800; rpm
